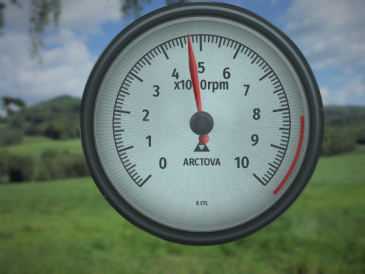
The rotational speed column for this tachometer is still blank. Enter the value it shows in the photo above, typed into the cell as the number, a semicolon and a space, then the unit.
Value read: 4700; rpm
